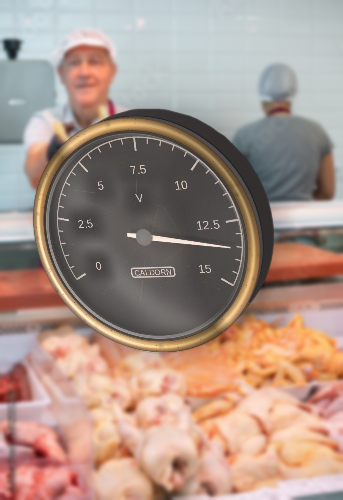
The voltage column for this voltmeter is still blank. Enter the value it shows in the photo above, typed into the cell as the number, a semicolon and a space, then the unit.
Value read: 13.5; V
